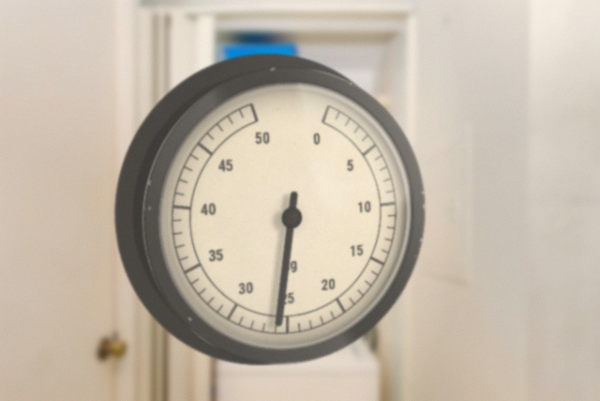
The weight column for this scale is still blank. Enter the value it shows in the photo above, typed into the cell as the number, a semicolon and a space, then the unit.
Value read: 26; kg
